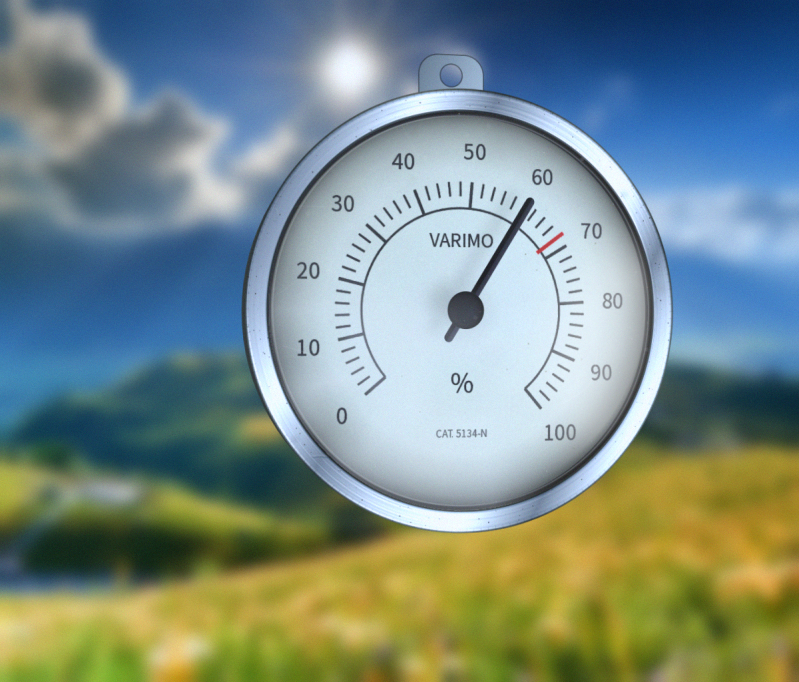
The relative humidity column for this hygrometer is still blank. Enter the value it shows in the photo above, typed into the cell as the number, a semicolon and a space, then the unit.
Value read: 60; %
